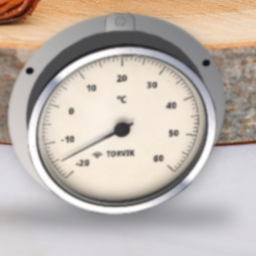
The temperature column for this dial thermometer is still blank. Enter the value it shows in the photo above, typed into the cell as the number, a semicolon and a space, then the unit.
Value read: -15; °C
